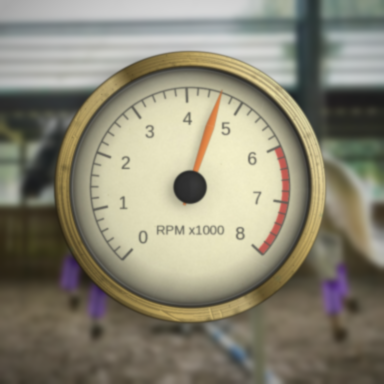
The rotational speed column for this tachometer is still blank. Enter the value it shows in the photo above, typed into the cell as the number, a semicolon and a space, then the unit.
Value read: 4600; rpm
